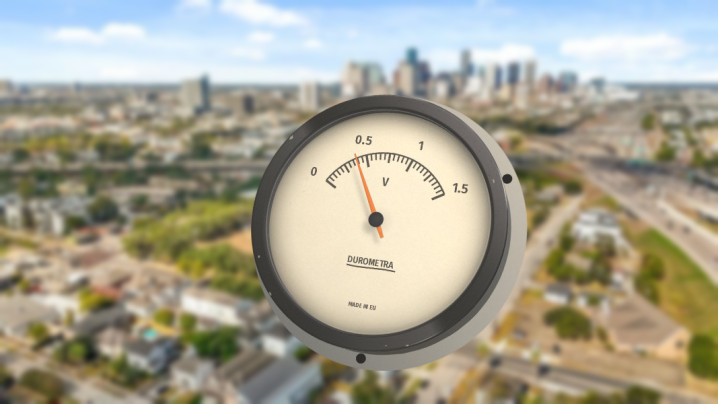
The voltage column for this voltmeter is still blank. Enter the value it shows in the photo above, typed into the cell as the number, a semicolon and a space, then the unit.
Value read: 0.4; V
